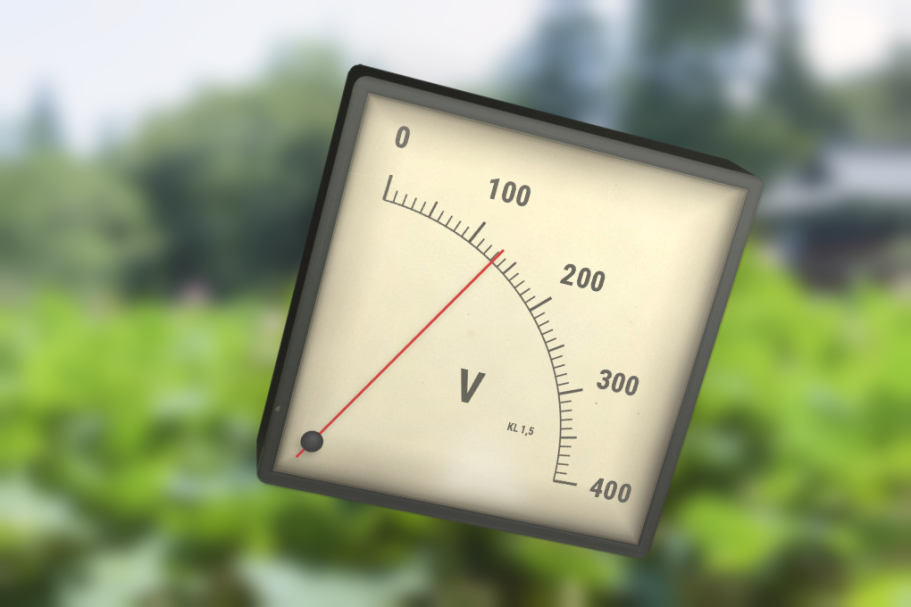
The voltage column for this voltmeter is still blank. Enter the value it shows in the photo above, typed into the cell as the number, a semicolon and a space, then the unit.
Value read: 130; V
